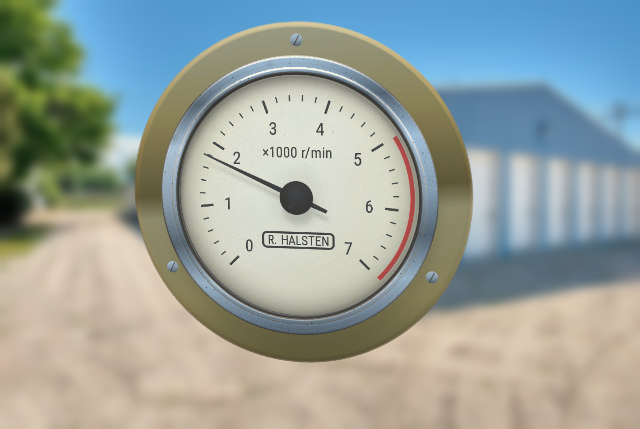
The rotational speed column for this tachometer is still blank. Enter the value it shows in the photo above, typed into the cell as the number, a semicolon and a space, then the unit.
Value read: 1800; rpm
